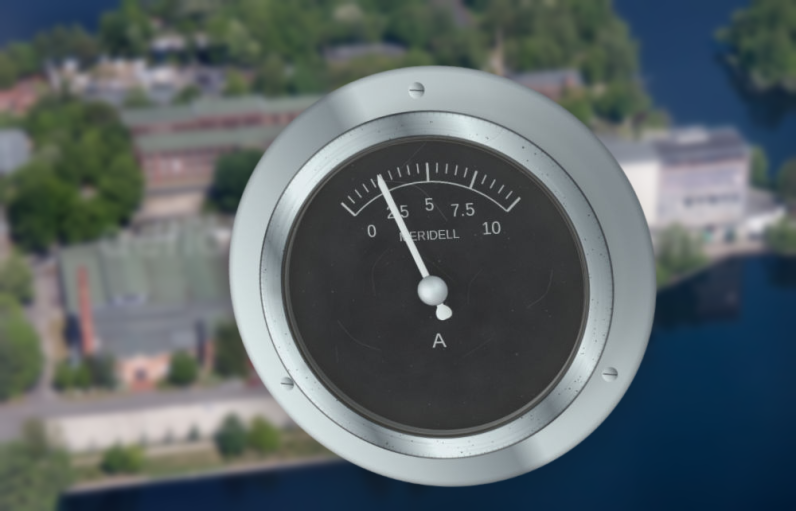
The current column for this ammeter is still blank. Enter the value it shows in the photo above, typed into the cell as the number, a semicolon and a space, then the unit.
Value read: 2.5; A
